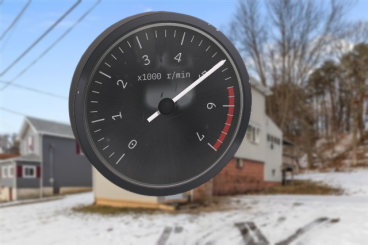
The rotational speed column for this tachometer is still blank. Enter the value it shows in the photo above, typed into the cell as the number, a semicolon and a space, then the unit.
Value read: 5000; rpm
